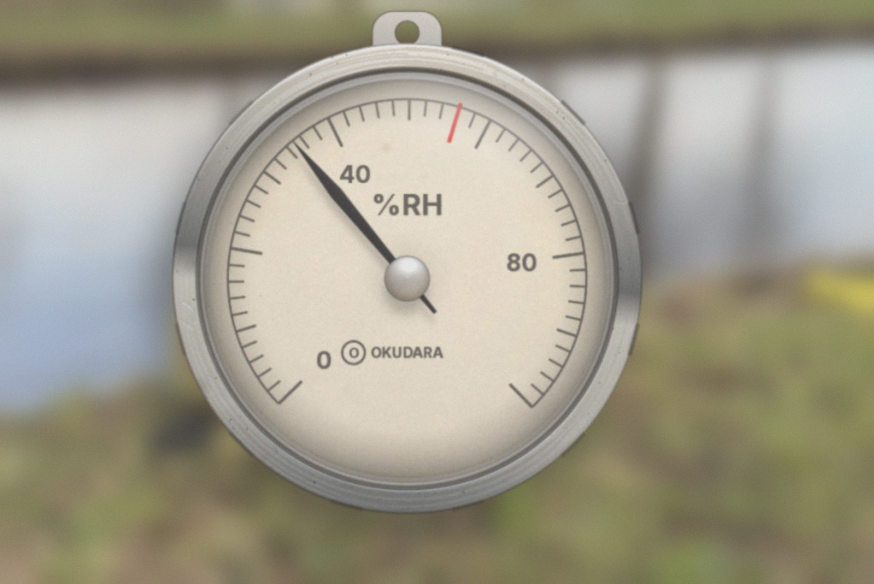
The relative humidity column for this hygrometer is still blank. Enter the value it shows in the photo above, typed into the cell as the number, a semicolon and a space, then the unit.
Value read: 35; %
